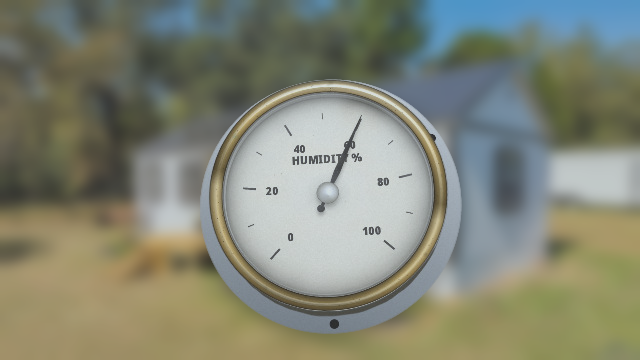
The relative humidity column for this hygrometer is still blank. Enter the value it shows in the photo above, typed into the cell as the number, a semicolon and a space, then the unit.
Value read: 60; %
